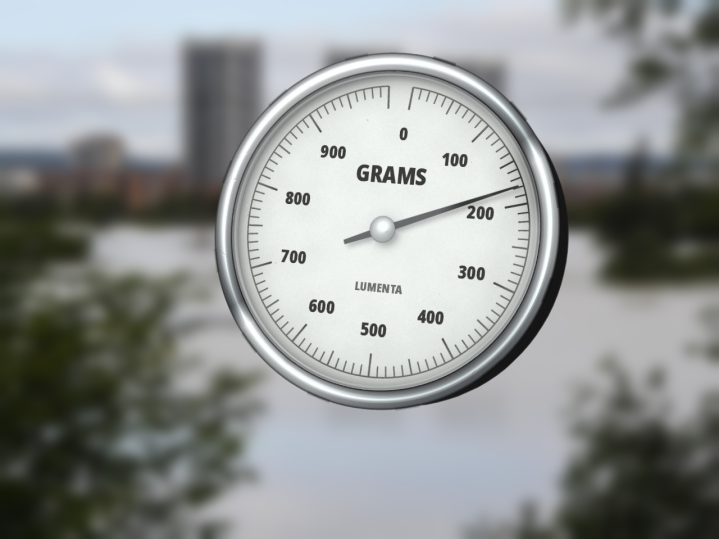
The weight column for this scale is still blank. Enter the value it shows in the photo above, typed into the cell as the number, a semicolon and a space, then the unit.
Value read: 180; g
